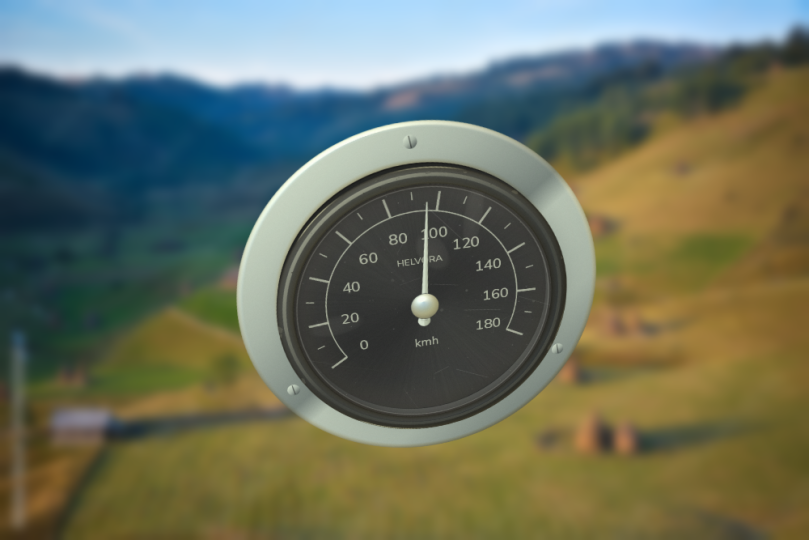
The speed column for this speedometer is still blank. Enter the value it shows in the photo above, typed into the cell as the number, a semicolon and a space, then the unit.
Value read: 95; km/h
